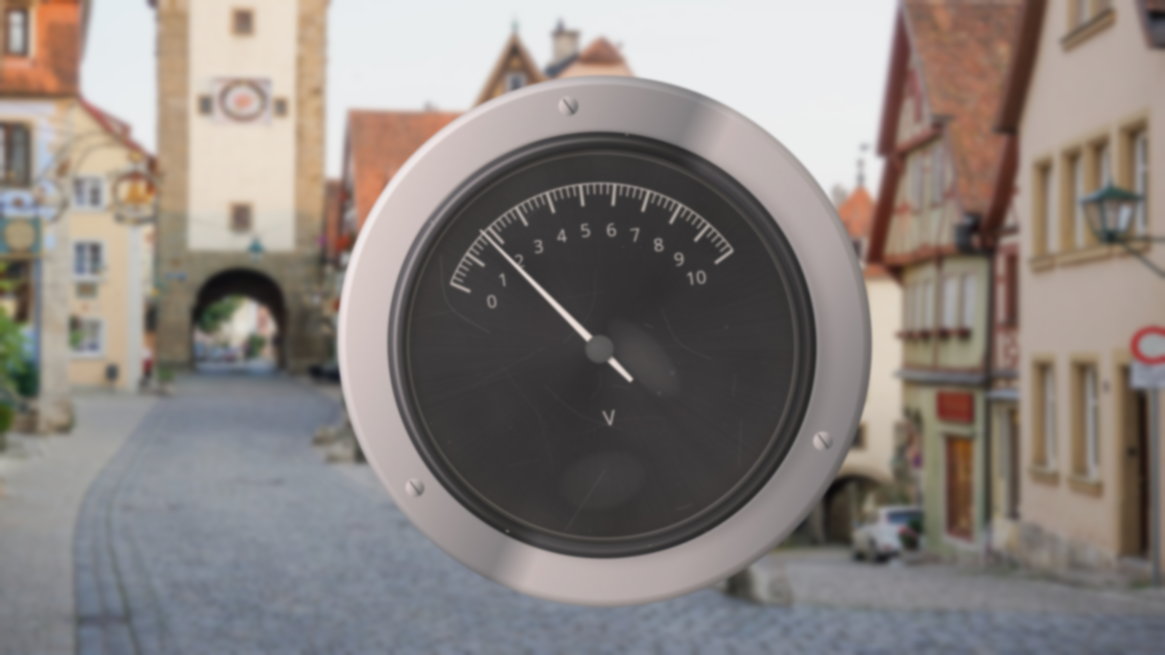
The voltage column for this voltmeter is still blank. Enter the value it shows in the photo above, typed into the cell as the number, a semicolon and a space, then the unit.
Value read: 1.8; V
